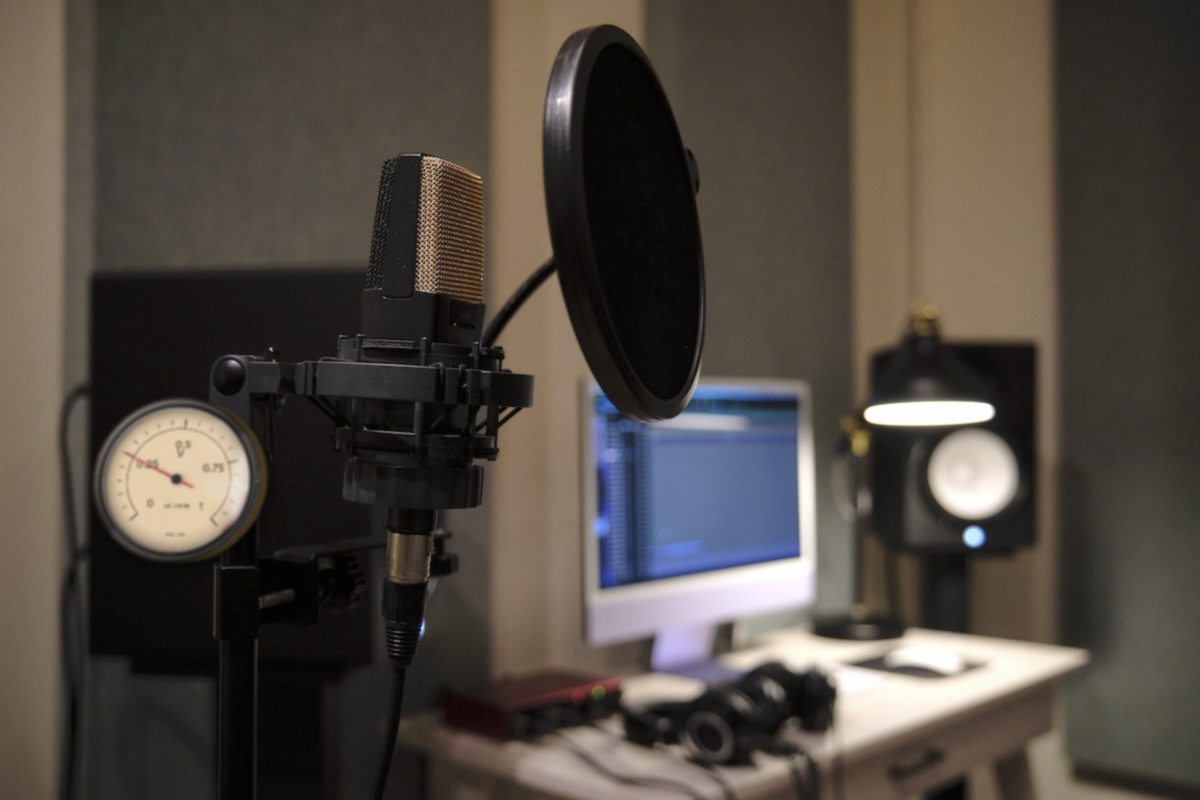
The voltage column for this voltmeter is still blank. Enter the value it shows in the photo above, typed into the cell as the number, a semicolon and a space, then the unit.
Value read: 0.25; V
